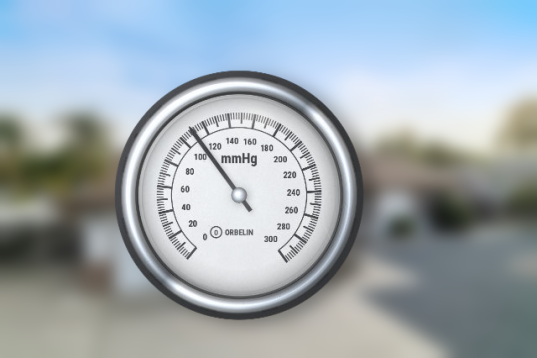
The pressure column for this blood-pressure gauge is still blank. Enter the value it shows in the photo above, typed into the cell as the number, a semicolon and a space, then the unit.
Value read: 110; mmHg
